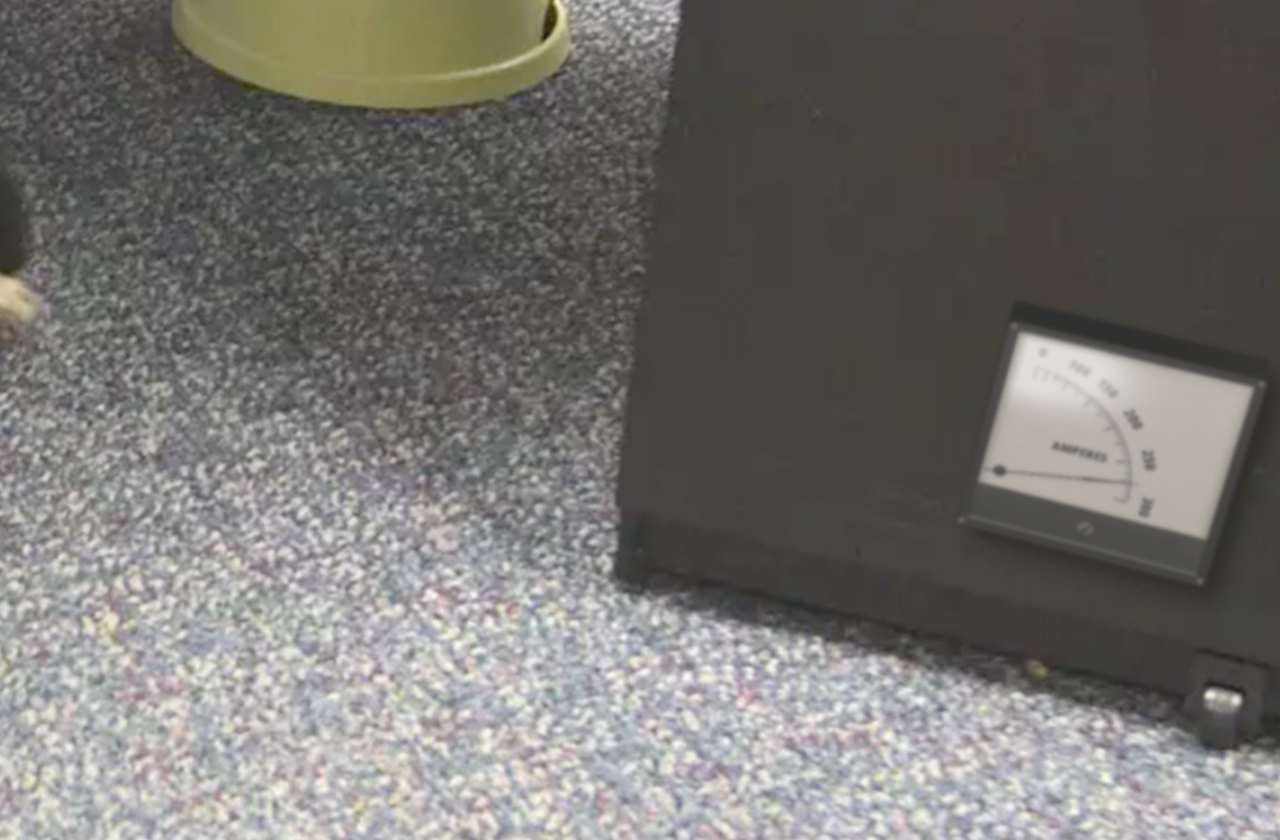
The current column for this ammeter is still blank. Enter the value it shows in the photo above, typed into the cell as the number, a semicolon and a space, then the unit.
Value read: 275; A
